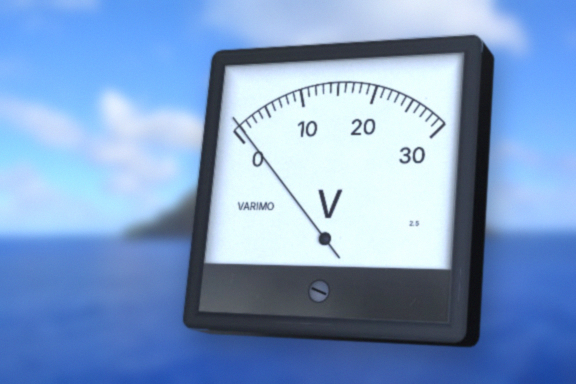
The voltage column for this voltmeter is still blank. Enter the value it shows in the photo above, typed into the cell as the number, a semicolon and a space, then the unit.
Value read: 1; V
